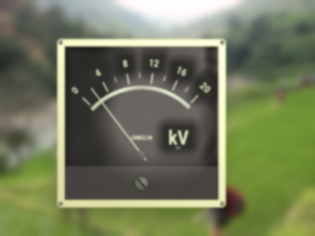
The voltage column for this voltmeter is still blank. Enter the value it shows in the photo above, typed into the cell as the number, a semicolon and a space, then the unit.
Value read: 2; kV
